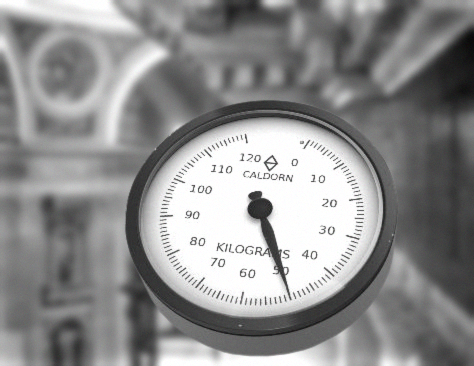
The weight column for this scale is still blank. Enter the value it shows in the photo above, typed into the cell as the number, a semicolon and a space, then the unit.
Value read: 50; kg
